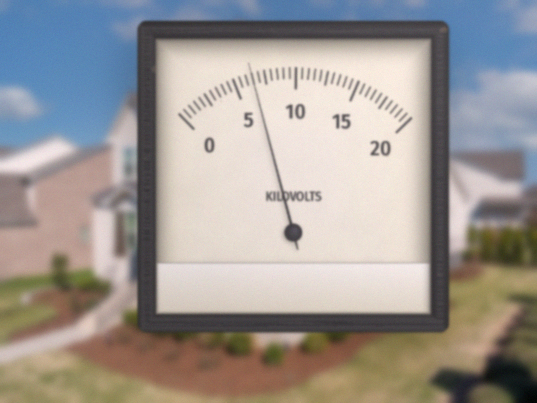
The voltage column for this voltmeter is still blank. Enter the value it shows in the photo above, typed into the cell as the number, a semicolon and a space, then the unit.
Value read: 6.5; kV
